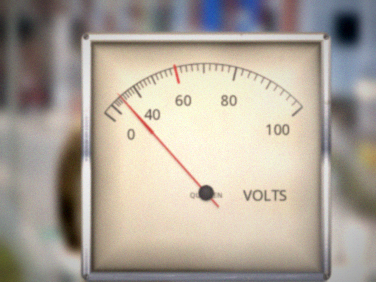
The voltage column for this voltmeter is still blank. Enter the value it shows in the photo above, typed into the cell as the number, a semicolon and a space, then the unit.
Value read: 30; V
